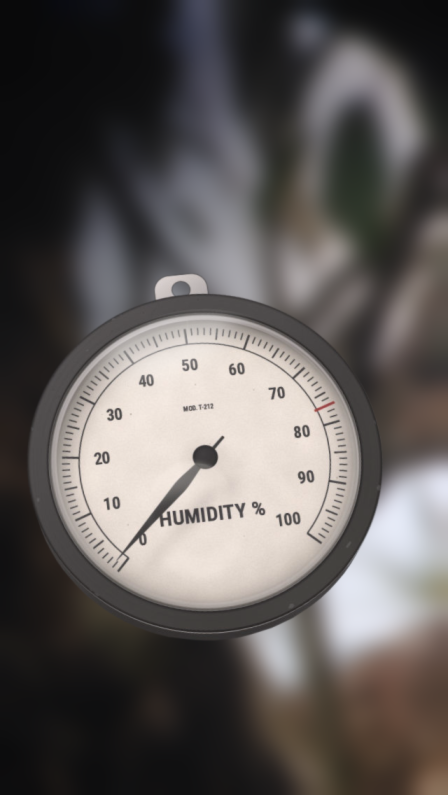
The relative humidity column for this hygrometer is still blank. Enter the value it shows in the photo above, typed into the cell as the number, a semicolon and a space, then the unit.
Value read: 1; %
